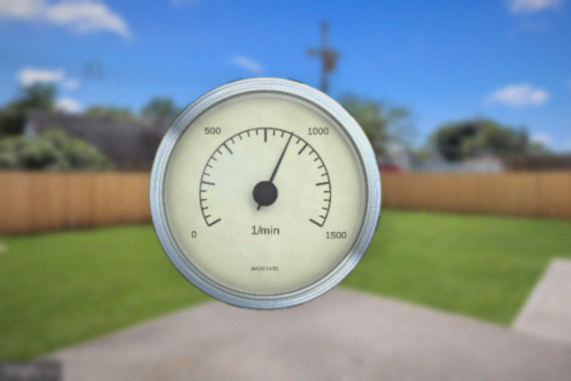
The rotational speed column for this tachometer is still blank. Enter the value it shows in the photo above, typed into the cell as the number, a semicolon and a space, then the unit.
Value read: 900; rpm
